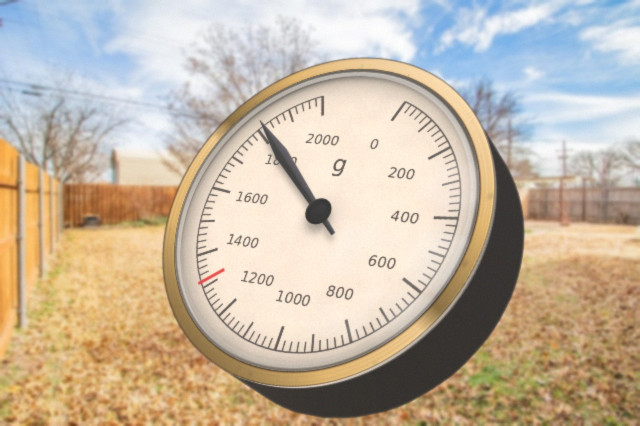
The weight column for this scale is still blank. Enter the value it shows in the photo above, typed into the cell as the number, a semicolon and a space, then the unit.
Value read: 1820; g
